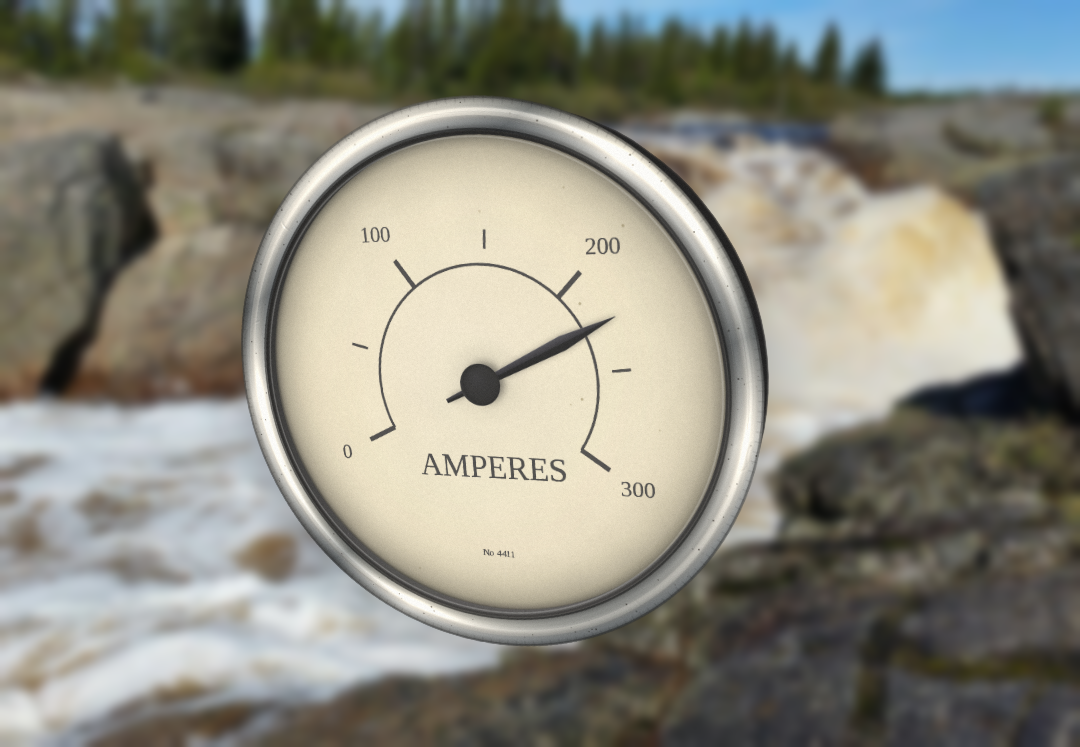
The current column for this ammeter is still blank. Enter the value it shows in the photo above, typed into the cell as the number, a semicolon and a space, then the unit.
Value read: 225; A
